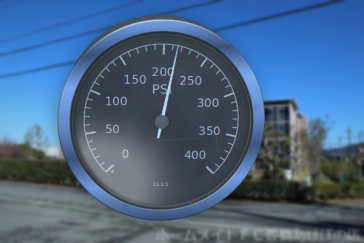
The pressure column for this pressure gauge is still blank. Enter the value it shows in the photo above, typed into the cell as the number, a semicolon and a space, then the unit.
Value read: 215; psi
